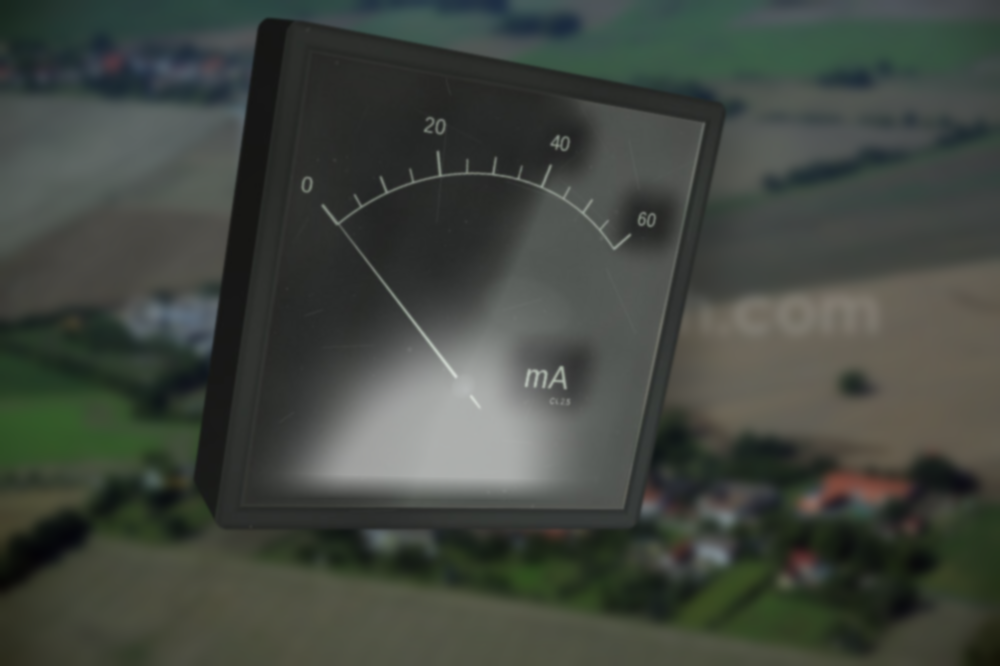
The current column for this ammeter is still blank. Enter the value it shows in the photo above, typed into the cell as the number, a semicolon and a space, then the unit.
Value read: 0; mA
